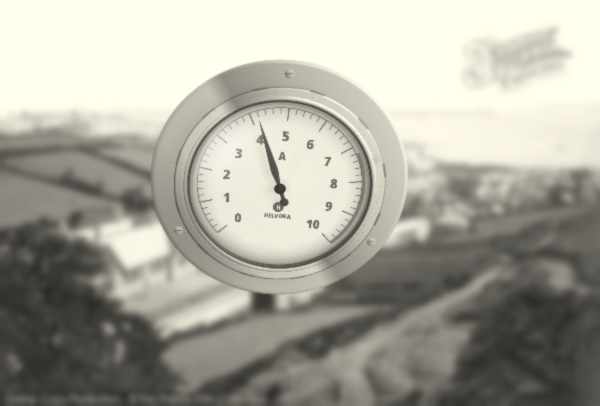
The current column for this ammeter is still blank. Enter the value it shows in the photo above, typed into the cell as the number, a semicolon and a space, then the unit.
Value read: 4.2; A
